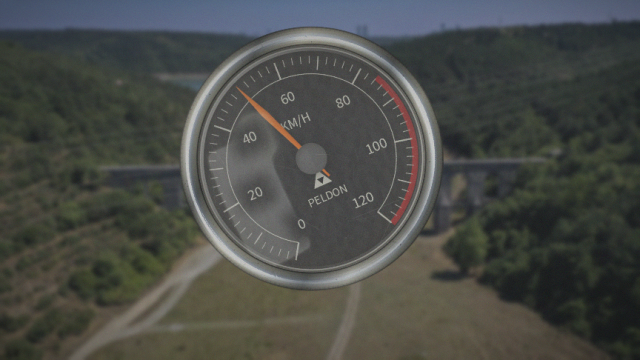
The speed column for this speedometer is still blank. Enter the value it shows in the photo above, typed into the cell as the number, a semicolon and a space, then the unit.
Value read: 50; km/h
